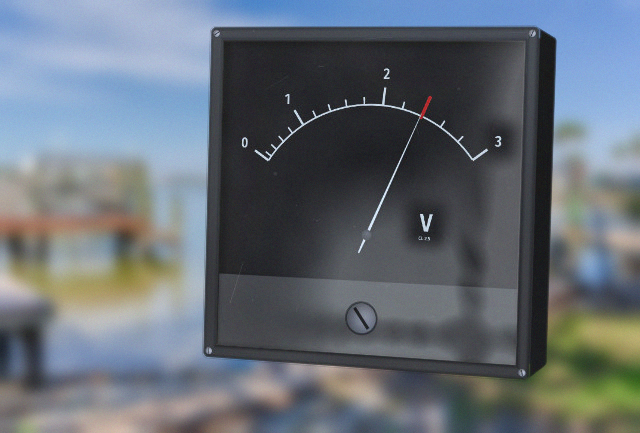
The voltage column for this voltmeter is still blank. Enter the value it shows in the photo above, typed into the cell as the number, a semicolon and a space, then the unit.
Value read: 2.4; V
